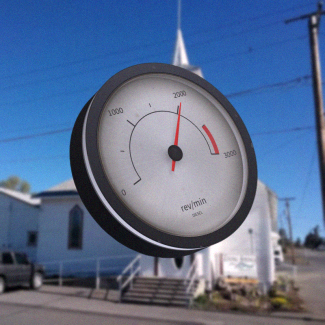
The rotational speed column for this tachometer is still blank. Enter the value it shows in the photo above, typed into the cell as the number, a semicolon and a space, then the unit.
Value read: 2000; rpm
